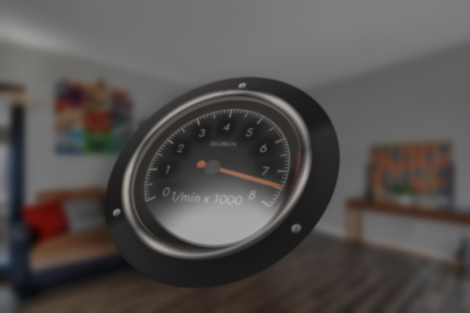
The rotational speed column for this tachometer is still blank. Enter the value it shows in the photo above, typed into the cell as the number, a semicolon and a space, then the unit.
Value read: 7500; rpm
